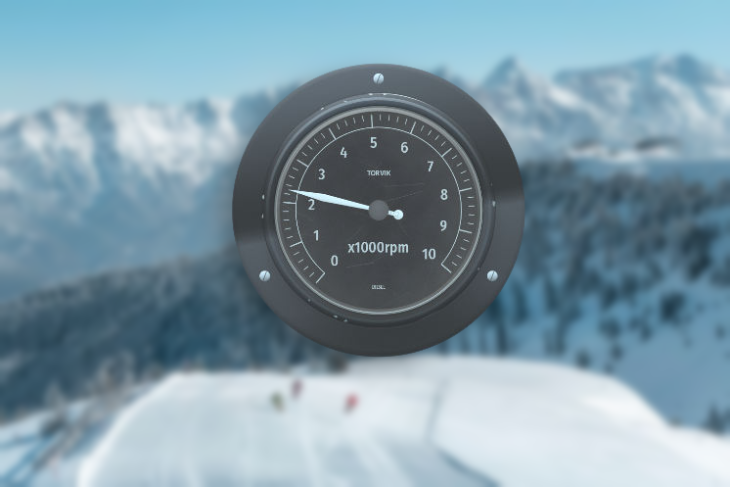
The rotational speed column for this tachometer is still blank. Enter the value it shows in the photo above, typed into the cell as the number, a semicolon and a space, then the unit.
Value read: 2300; rpm
